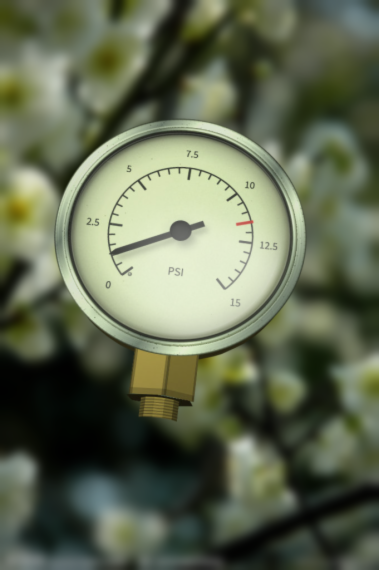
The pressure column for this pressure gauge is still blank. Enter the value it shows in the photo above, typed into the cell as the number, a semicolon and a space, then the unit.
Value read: 1; psi
